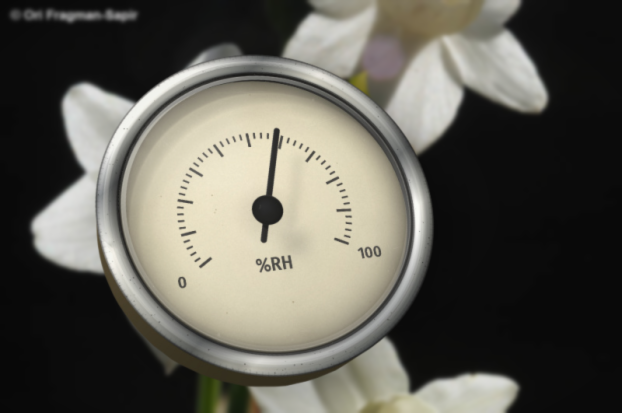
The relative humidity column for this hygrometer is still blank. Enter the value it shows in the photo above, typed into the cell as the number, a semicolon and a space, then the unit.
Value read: 58; %
